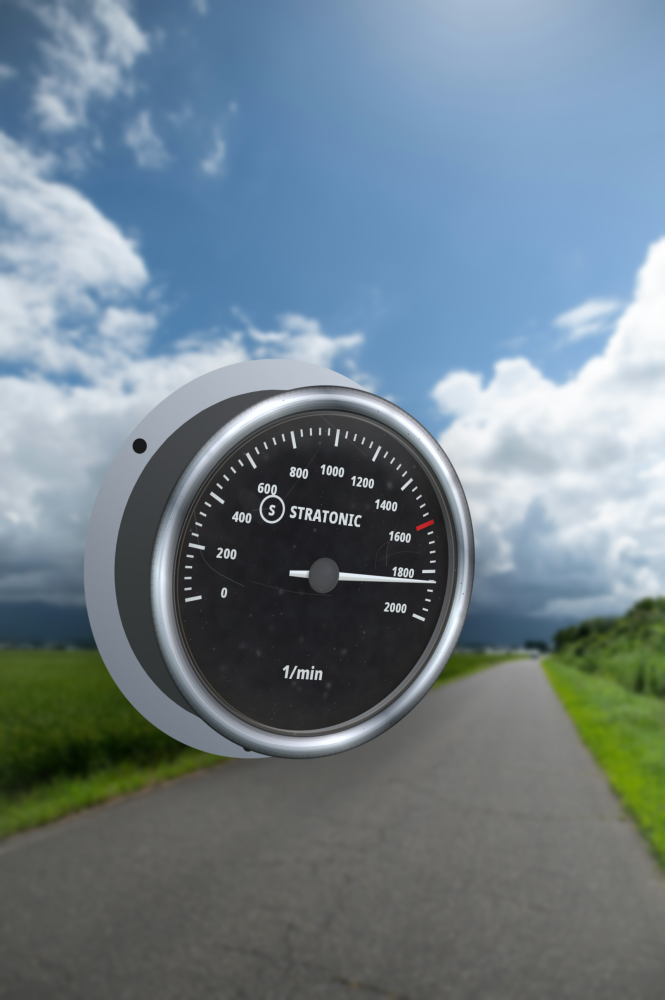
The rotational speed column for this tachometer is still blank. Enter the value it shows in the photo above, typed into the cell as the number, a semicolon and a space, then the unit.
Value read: 1840; rpm
